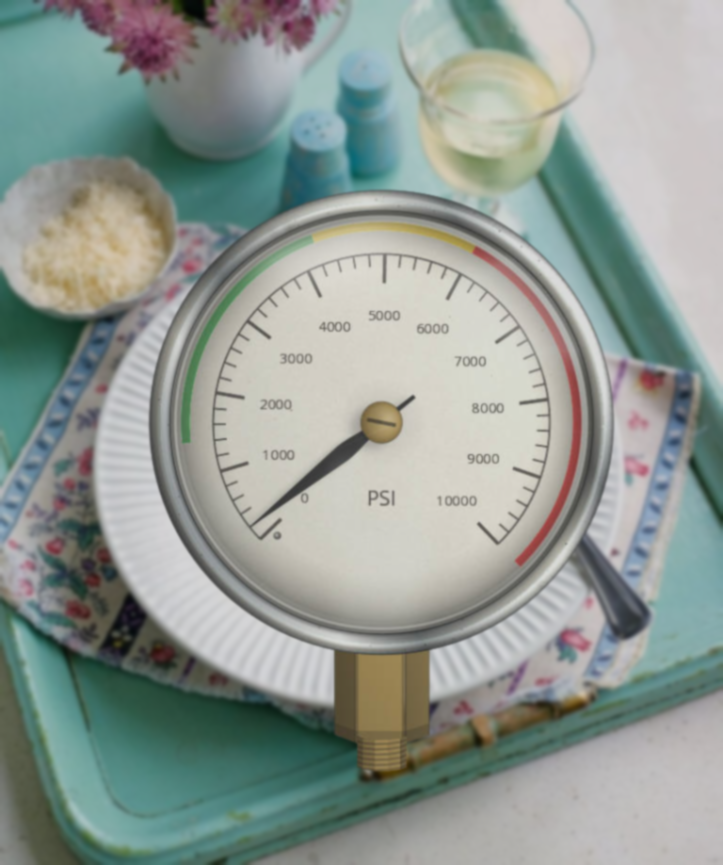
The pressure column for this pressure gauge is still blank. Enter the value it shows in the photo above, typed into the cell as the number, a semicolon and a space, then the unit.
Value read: 200; psi
